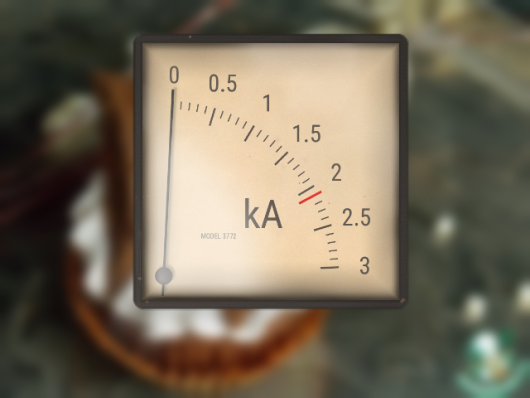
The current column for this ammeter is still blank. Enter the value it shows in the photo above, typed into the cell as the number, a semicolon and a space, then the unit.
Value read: 0; kA
